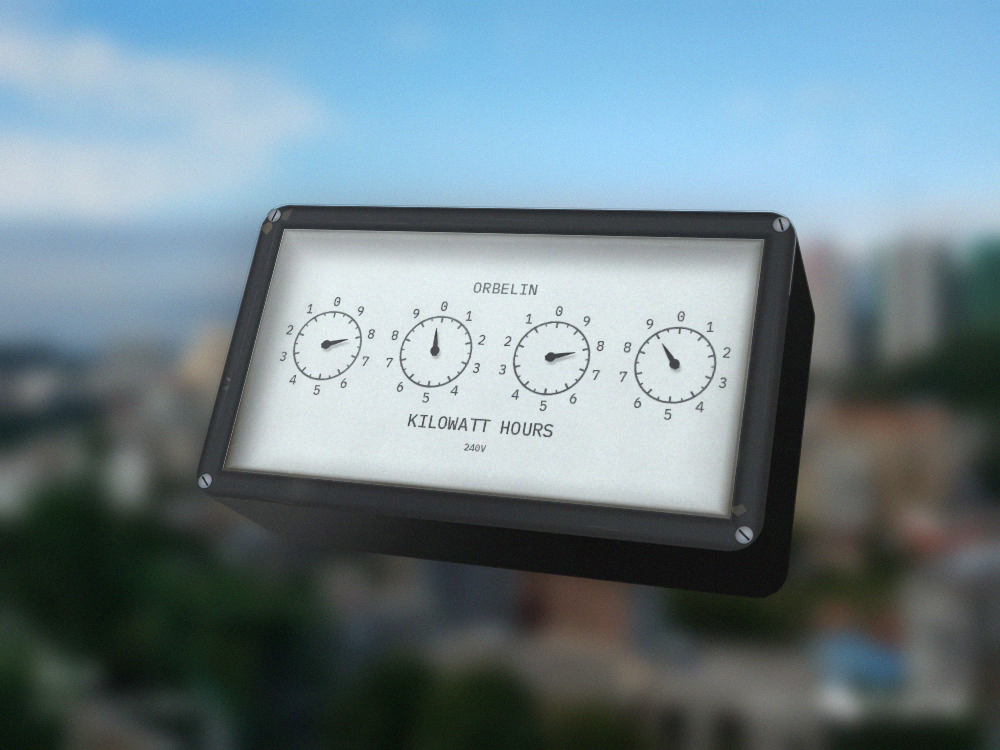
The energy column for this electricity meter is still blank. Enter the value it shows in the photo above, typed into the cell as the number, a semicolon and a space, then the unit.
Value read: 7979; kWh
